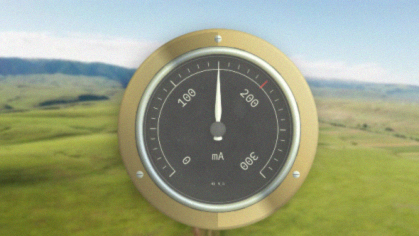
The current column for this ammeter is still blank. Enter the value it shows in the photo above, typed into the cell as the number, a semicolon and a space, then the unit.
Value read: 150; mA
